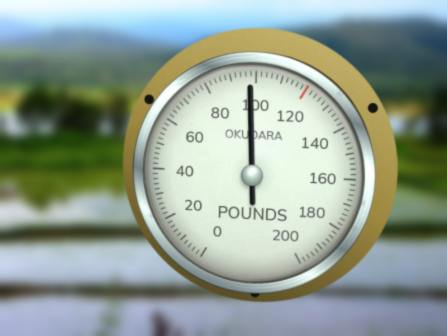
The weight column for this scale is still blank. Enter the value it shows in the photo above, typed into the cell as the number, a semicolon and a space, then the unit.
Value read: 98; lb
